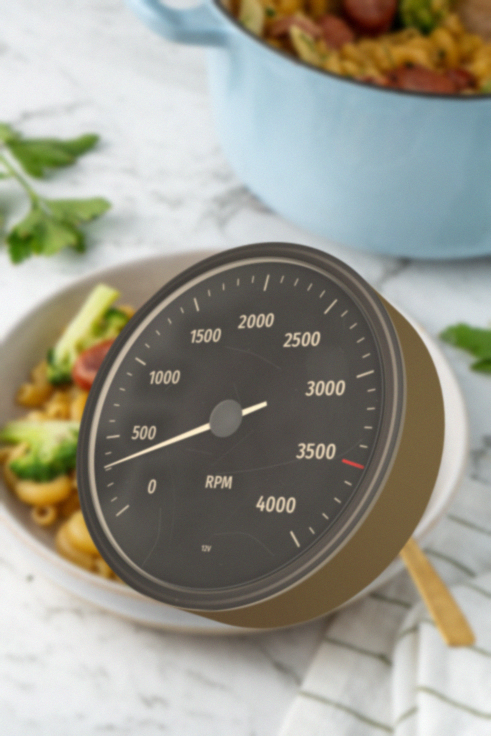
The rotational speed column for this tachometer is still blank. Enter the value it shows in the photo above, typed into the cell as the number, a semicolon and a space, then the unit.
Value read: 300; rpm
